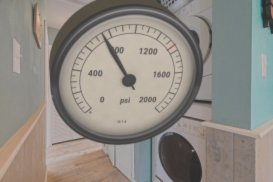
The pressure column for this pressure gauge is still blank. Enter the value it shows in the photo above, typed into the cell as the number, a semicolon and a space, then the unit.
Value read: 750; psi
